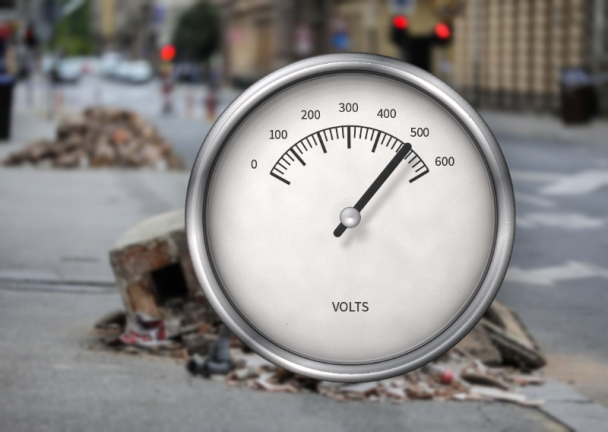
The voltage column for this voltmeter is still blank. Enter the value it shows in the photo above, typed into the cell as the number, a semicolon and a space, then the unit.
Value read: 500; V
